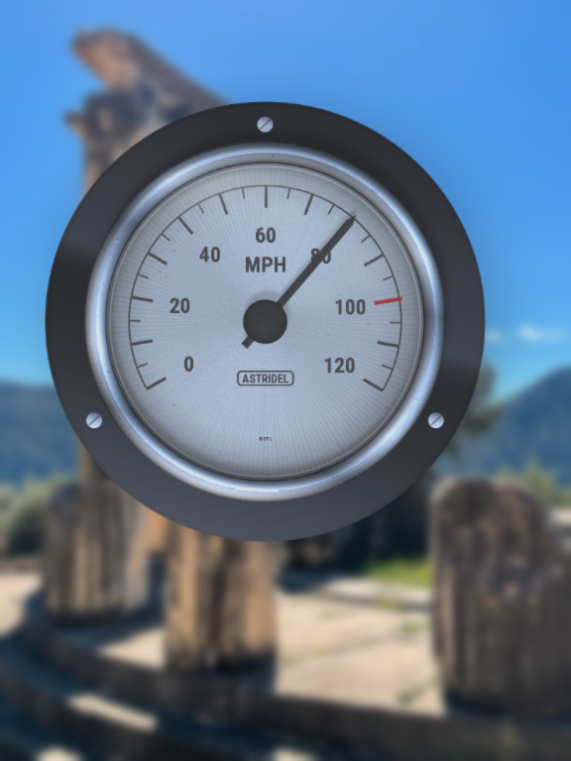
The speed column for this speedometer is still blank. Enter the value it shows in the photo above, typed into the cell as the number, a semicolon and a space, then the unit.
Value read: 80; mph
